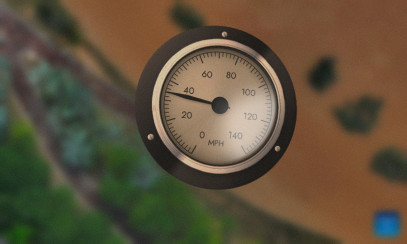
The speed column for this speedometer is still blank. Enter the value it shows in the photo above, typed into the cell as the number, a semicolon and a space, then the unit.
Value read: 34; mph
